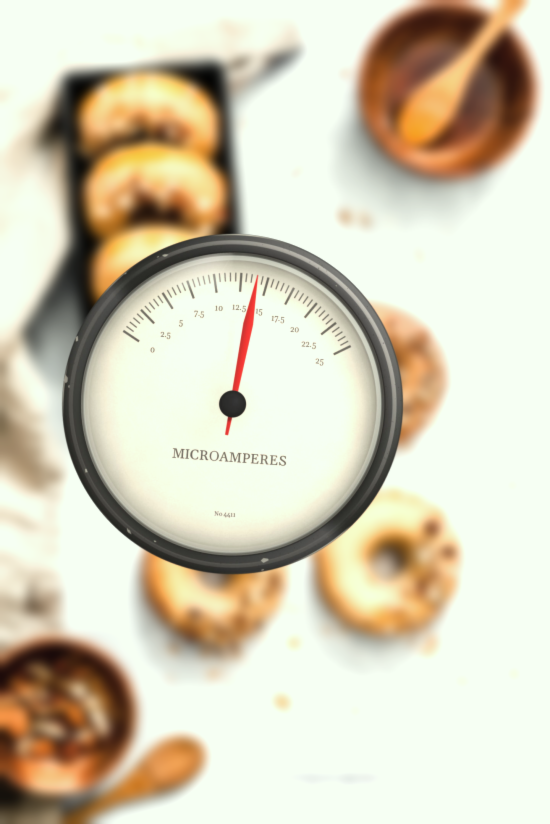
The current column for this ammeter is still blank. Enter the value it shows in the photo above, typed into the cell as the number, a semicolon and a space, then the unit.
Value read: 14; µA
